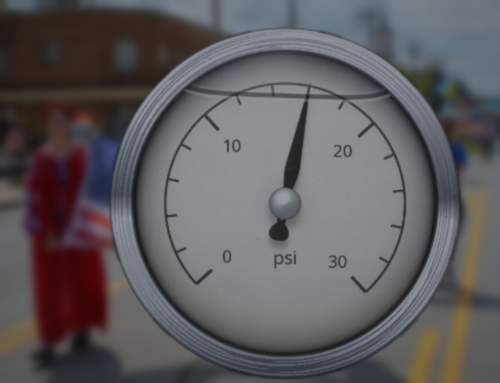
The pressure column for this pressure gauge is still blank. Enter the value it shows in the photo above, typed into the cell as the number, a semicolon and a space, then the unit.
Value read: 16; psi
